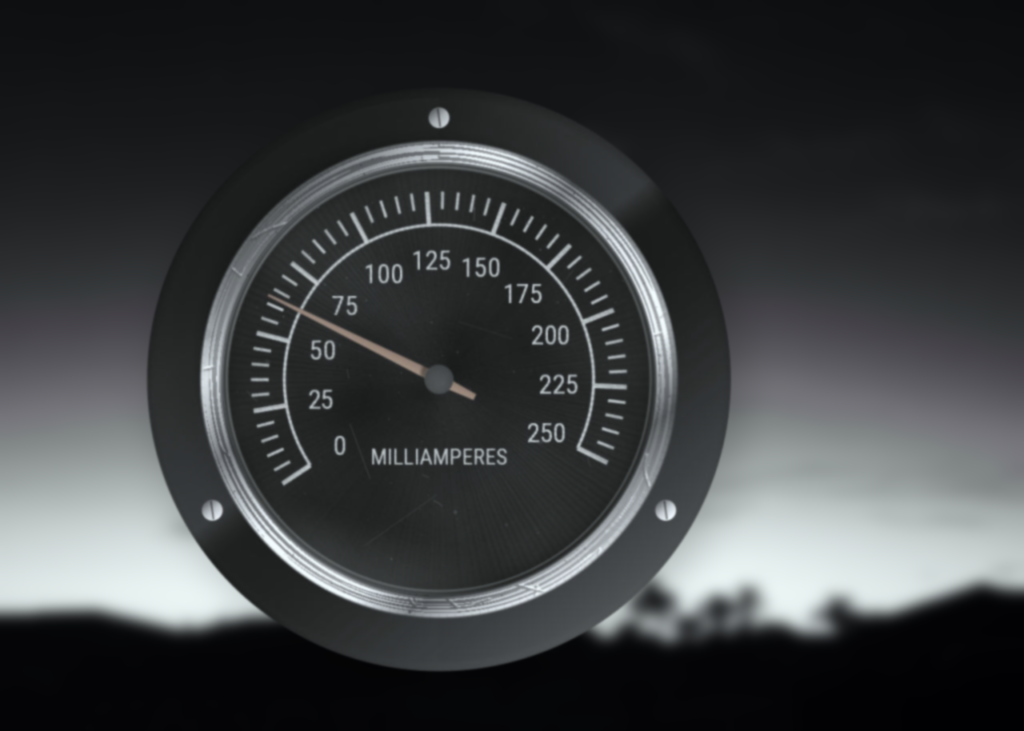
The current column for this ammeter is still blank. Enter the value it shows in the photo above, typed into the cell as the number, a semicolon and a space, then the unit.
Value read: 62.5; mA
